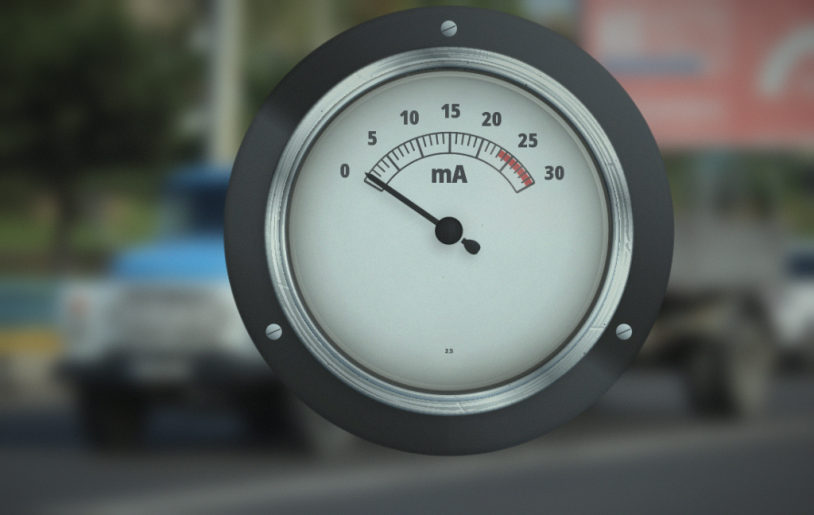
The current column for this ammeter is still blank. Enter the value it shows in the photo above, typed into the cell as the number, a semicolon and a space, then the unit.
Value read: 1; mA
